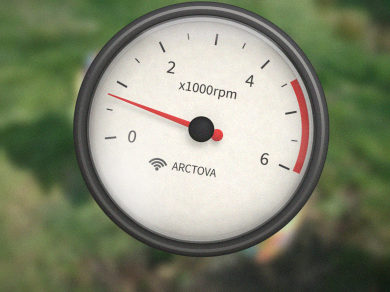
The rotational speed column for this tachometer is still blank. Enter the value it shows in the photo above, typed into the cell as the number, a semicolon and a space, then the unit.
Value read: 750; rpm
